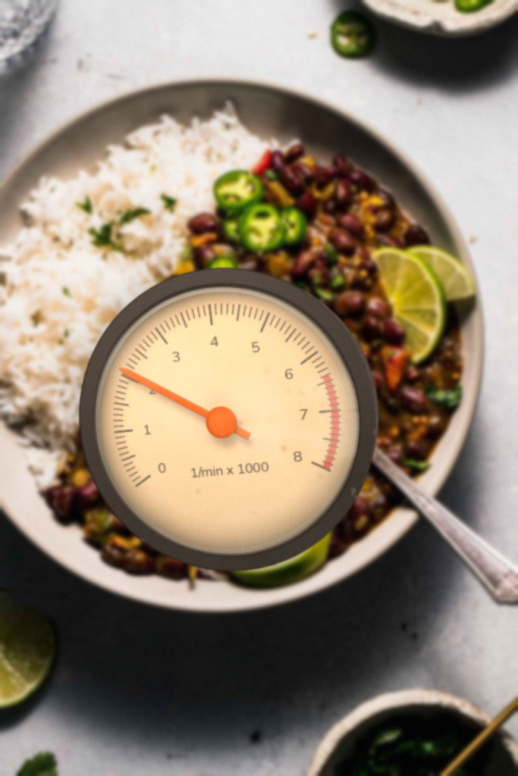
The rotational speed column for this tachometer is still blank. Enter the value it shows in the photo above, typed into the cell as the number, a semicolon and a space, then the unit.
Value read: 2100; rpm
